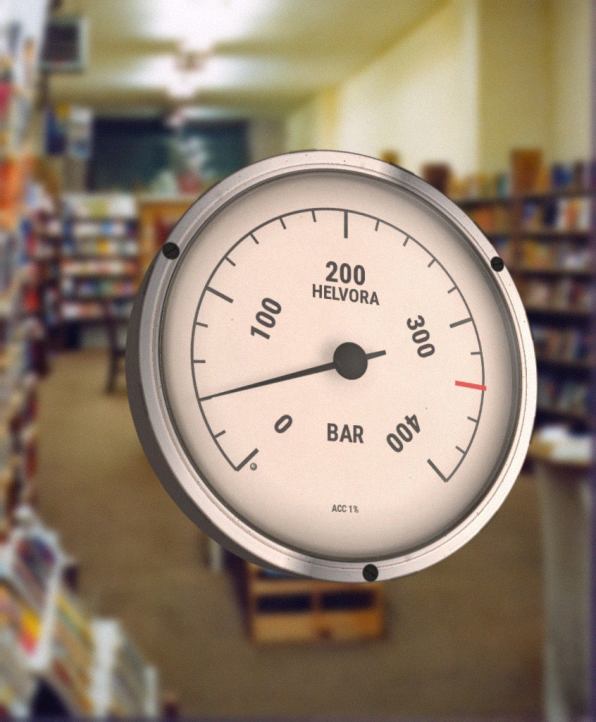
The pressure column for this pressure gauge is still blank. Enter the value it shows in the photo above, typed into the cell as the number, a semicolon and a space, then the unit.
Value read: 40; bar
